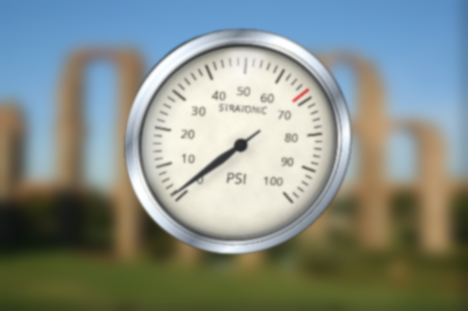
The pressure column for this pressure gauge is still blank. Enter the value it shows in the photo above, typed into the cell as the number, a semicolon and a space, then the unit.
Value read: 2; psi
